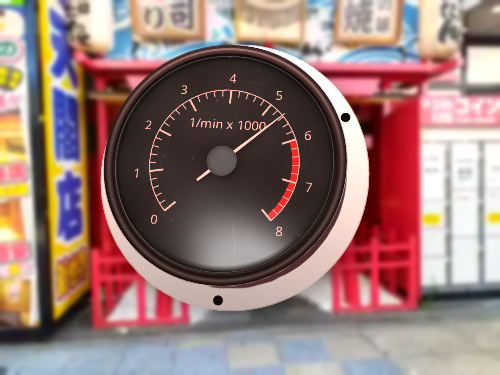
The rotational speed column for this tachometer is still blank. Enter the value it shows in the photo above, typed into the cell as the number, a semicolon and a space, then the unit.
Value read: 5400; rpm
